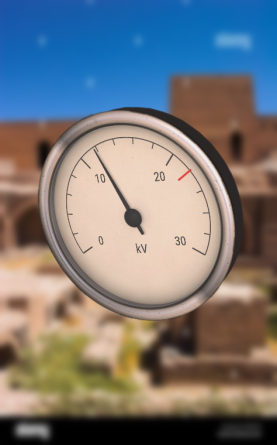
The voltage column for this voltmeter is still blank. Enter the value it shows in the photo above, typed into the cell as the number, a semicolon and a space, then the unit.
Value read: 12; kV
